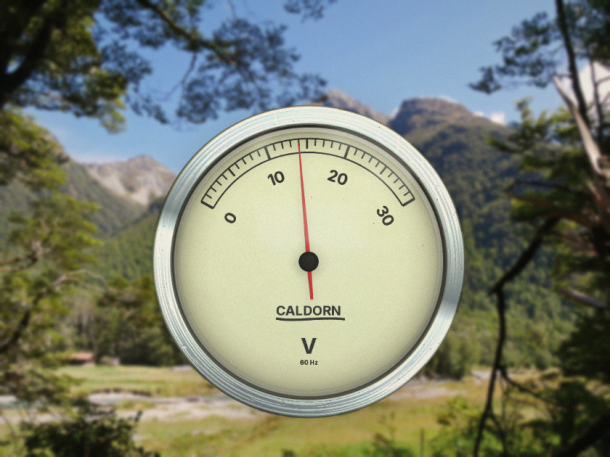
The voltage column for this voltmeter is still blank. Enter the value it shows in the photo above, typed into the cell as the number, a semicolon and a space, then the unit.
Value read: 14; V
